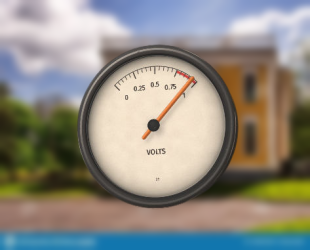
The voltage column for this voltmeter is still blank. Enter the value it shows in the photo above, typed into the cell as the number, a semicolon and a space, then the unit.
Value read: 0.95; V
